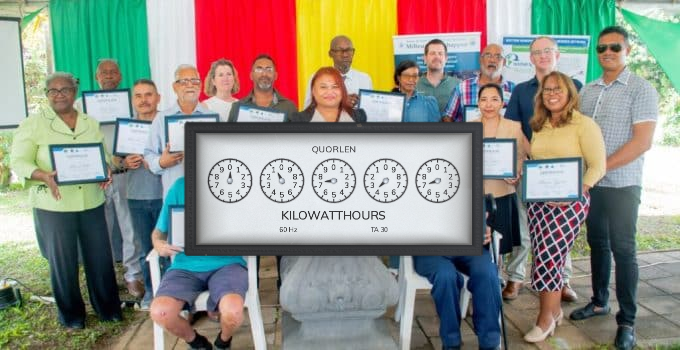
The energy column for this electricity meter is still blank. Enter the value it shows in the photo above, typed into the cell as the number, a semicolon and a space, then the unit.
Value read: 737; kWh
